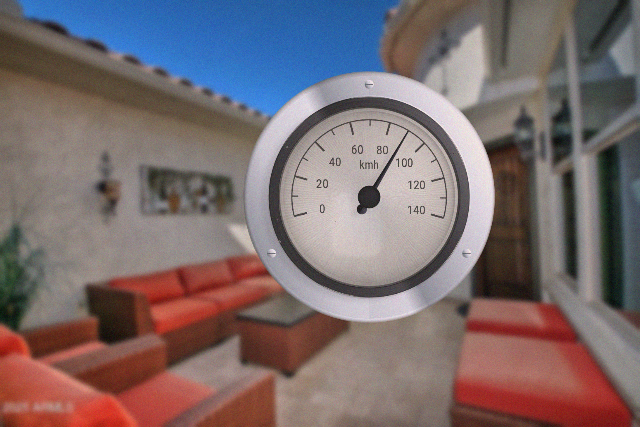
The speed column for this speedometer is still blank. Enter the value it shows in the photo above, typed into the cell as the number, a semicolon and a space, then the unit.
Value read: 90; km/h
